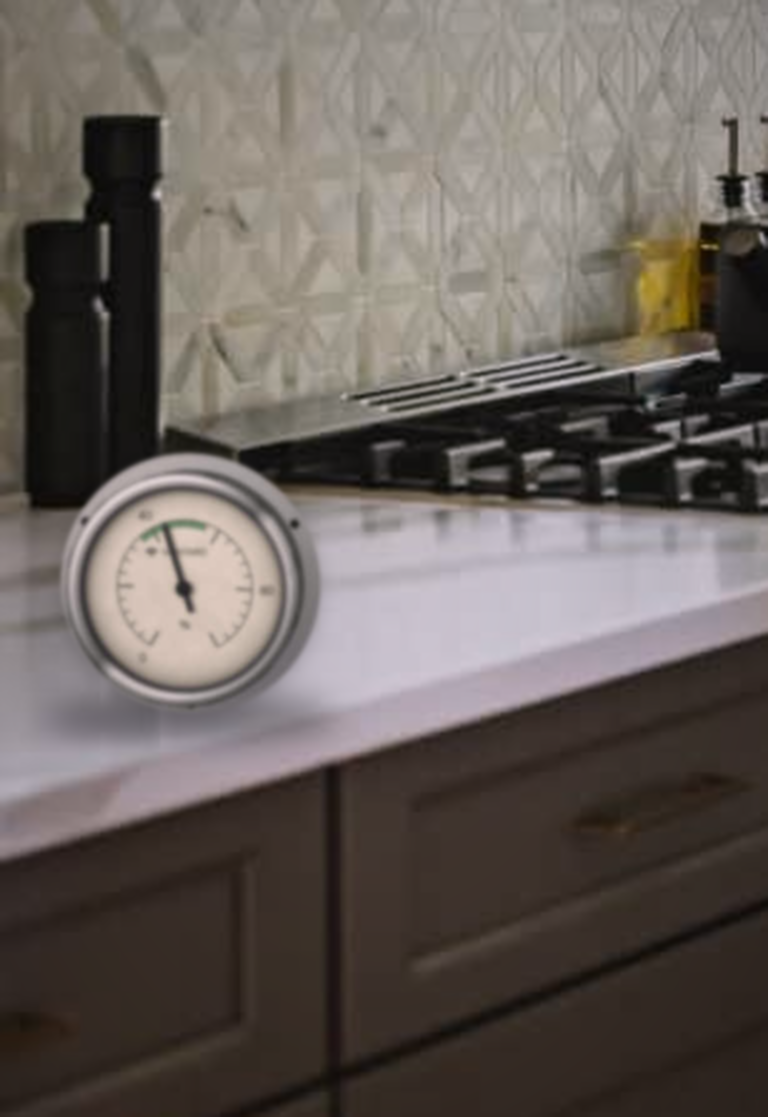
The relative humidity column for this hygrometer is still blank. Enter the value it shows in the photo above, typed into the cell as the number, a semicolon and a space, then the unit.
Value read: 44; %
